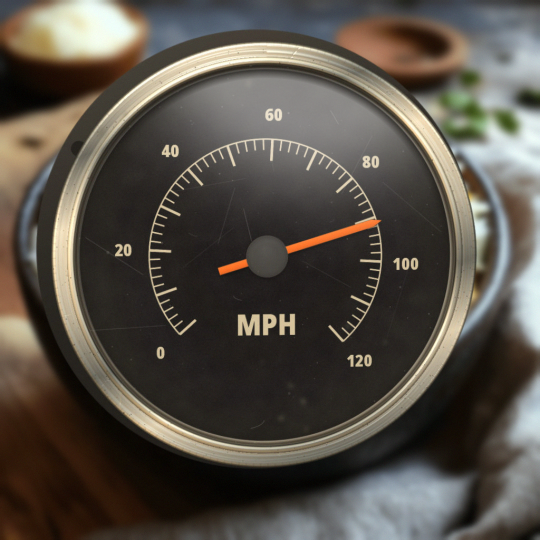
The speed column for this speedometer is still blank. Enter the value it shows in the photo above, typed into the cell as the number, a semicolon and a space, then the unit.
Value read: 91; mph
